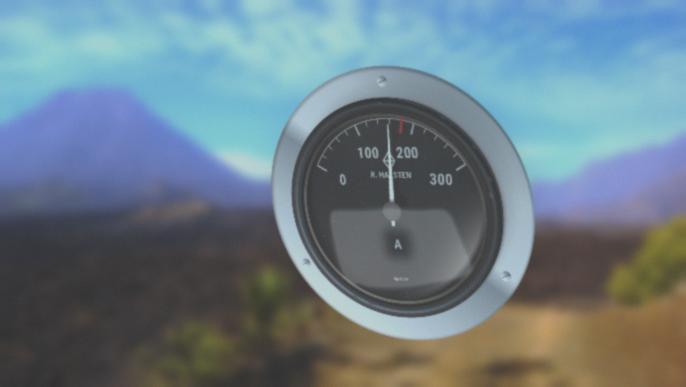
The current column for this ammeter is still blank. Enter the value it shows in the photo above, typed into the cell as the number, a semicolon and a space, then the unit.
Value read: 160; A
